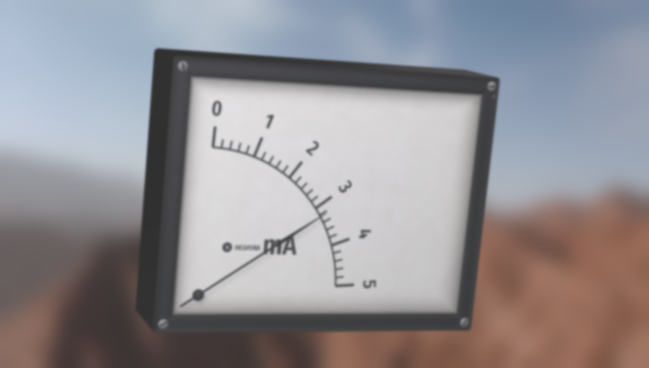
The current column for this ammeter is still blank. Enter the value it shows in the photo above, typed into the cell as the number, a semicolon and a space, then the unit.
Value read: 3.2; mA
